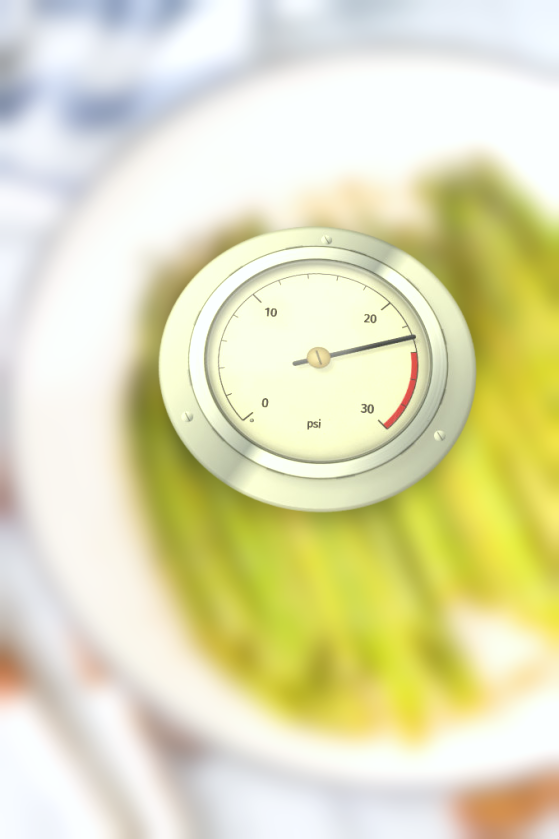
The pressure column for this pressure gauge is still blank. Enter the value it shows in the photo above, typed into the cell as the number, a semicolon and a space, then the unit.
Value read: 23; psi
